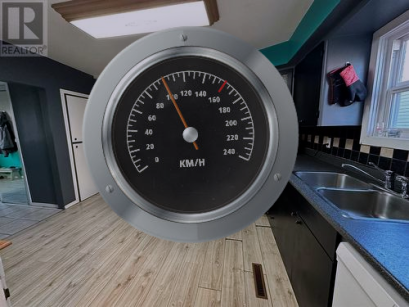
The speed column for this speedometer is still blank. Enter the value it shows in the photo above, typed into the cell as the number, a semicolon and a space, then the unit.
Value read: 100; km/h
